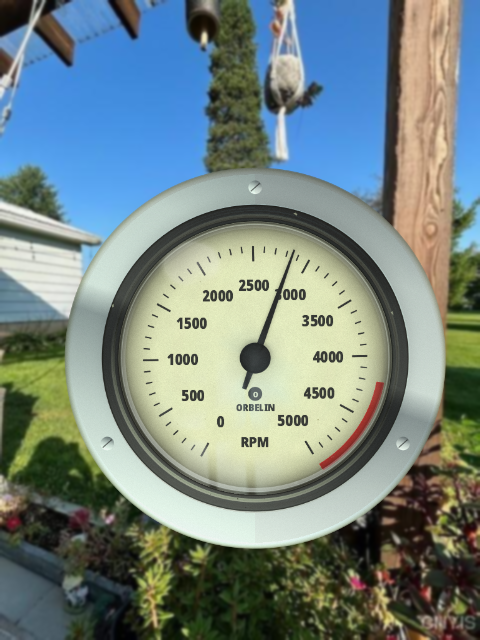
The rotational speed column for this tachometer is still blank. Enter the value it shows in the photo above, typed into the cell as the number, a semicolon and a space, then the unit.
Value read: 2850; rpm
